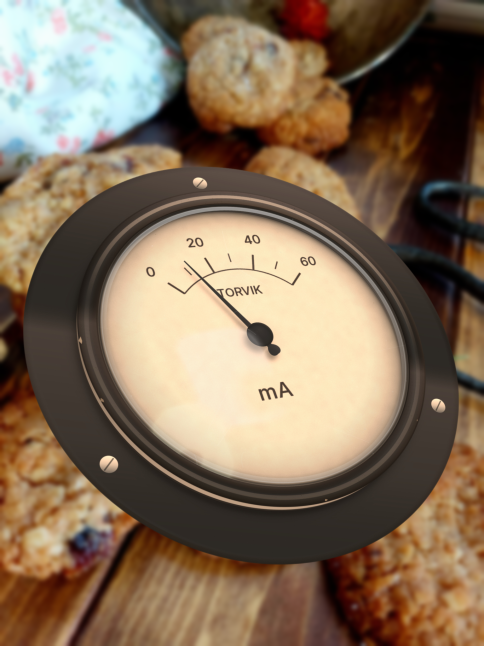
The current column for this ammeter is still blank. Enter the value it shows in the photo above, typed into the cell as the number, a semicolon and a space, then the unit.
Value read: 10; mA
